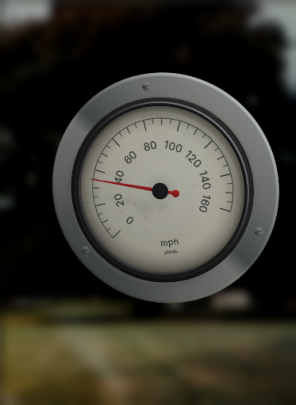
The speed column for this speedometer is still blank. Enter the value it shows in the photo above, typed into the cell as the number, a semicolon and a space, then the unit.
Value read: 35; mph
